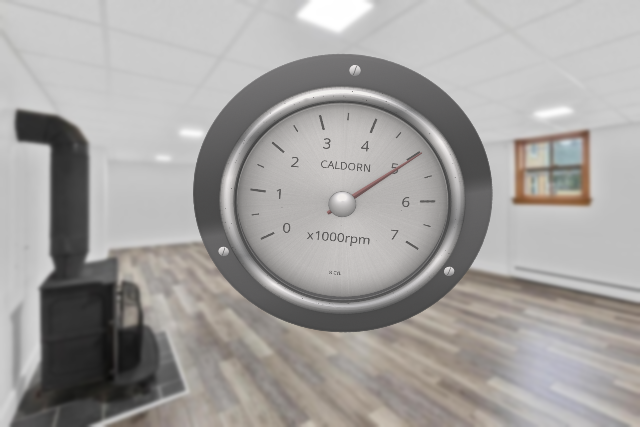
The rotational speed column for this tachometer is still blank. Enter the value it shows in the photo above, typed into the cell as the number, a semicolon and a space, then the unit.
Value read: 5000; rpm
